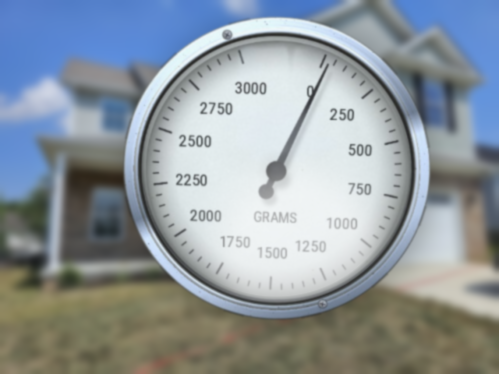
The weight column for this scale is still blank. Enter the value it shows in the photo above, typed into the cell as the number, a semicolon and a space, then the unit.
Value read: 25; g
